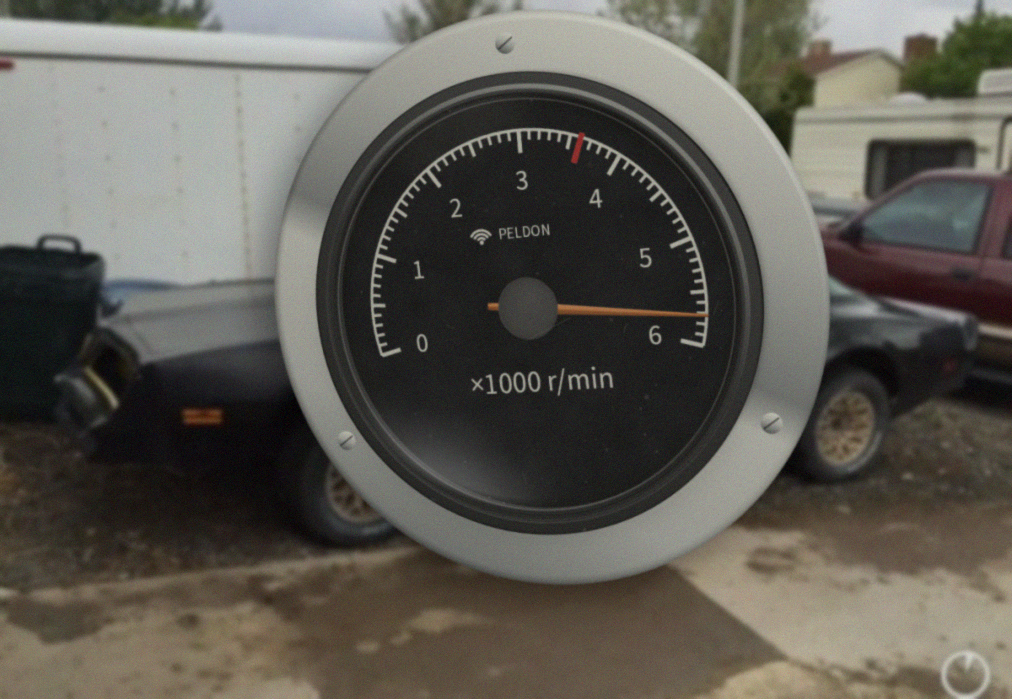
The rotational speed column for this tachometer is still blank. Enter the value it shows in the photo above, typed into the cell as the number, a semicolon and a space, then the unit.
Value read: 5700; rpm
